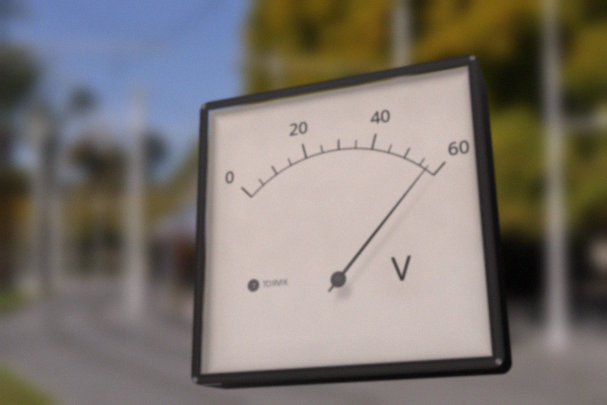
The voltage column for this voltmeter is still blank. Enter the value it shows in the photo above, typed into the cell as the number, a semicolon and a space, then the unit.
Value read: 57.5; V
